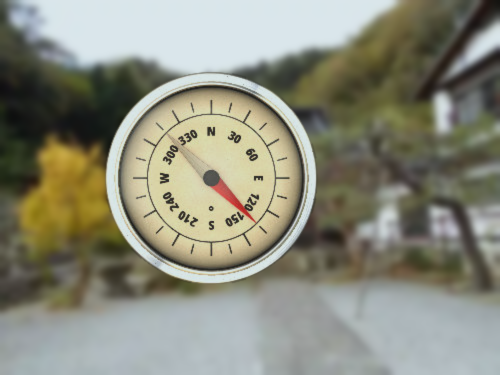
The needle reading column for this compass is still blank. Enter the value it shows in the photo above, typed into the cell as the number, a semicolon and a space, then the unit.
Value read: 135; °
